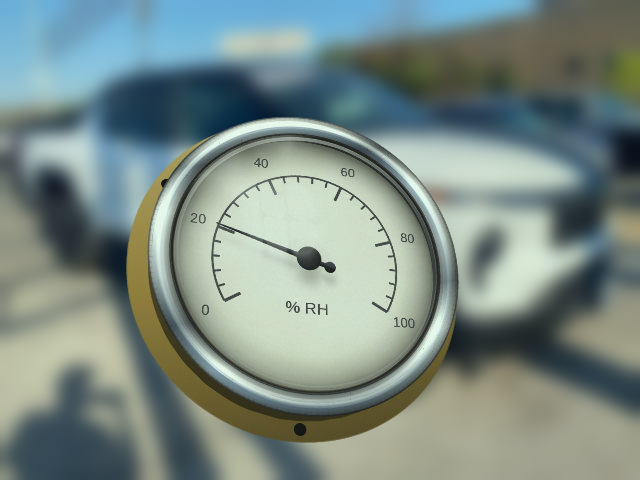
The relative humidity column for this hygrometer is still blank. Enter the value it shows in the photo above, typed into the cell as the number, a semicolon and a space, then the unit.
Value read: 20; %
